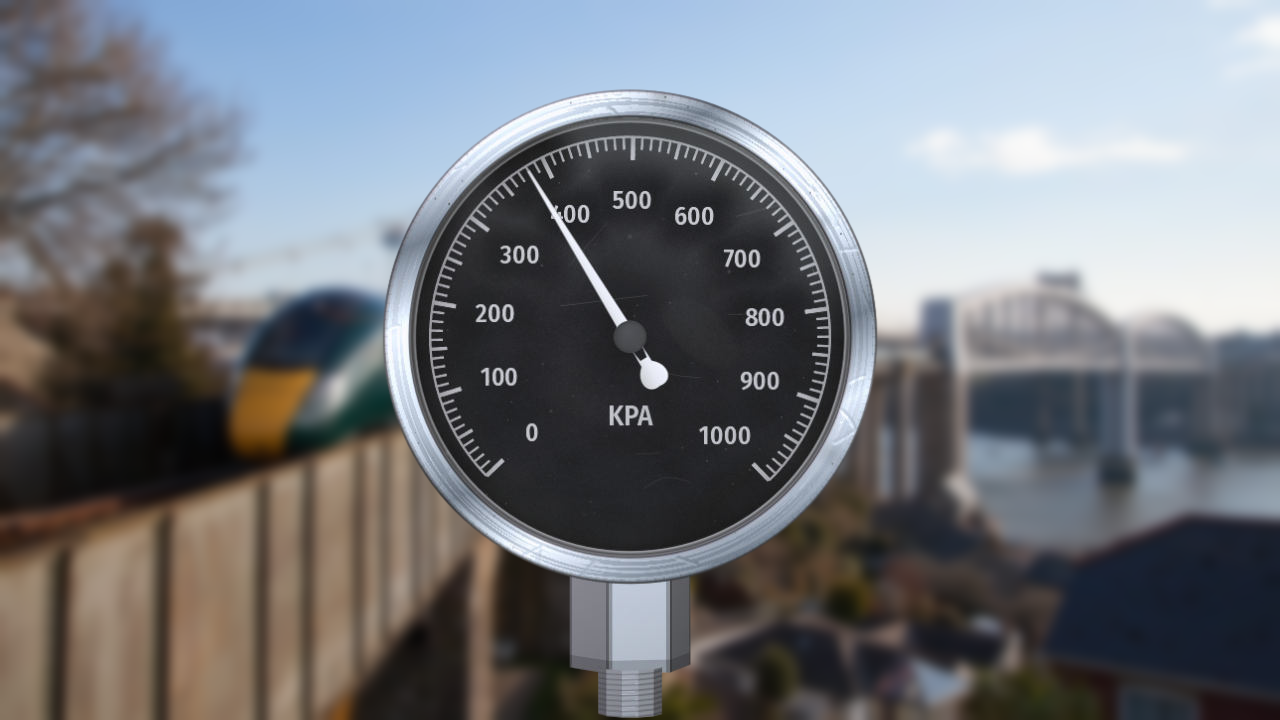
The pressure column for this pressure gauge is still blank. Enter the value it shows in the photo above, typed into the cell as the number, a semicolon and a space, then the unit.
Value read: 380; kPa
